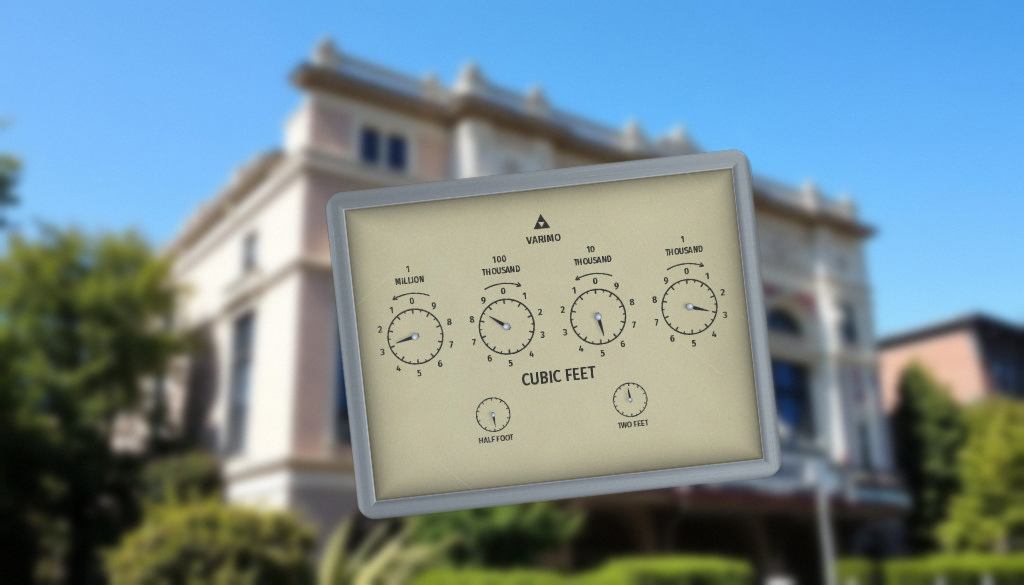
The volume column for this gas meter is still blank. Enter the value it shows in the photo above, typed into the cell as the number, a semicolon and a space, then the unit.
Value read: 285300; ft³
